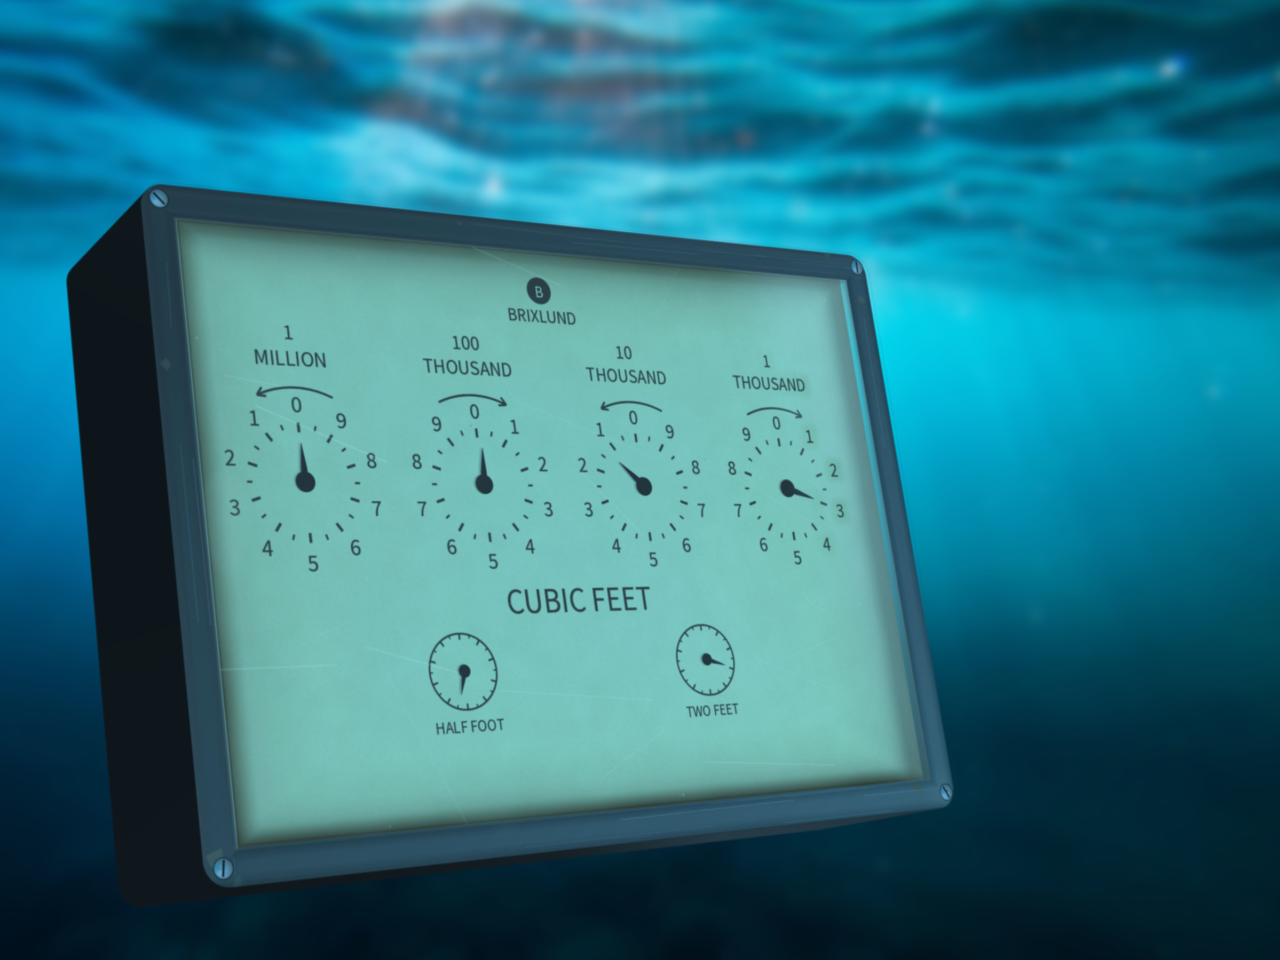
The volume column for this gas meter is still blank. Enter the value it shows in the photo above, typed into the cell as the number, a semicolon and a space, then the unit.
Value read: 1300; ft³
